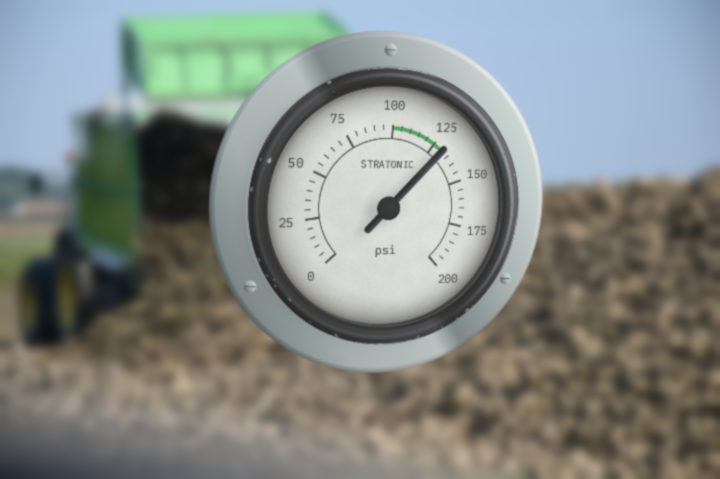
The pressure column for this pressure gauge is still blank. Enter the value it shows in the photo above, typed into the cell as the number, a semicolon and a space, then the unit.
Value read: 130; psi
